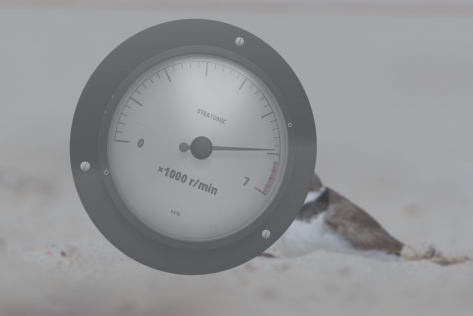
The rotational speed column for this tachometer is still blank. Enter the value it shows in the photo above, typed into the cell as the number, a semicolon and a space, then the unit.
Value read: 5900; rpm
